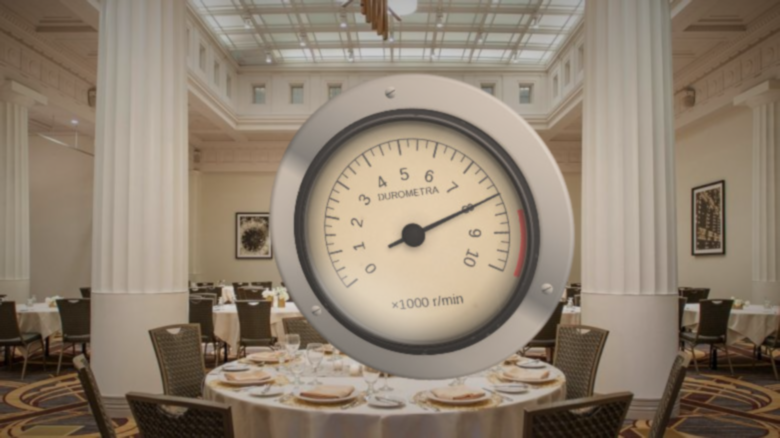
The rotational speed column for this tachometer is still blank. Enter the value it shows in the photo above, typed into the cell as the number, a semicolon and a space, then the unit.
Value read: 8000; rpm
